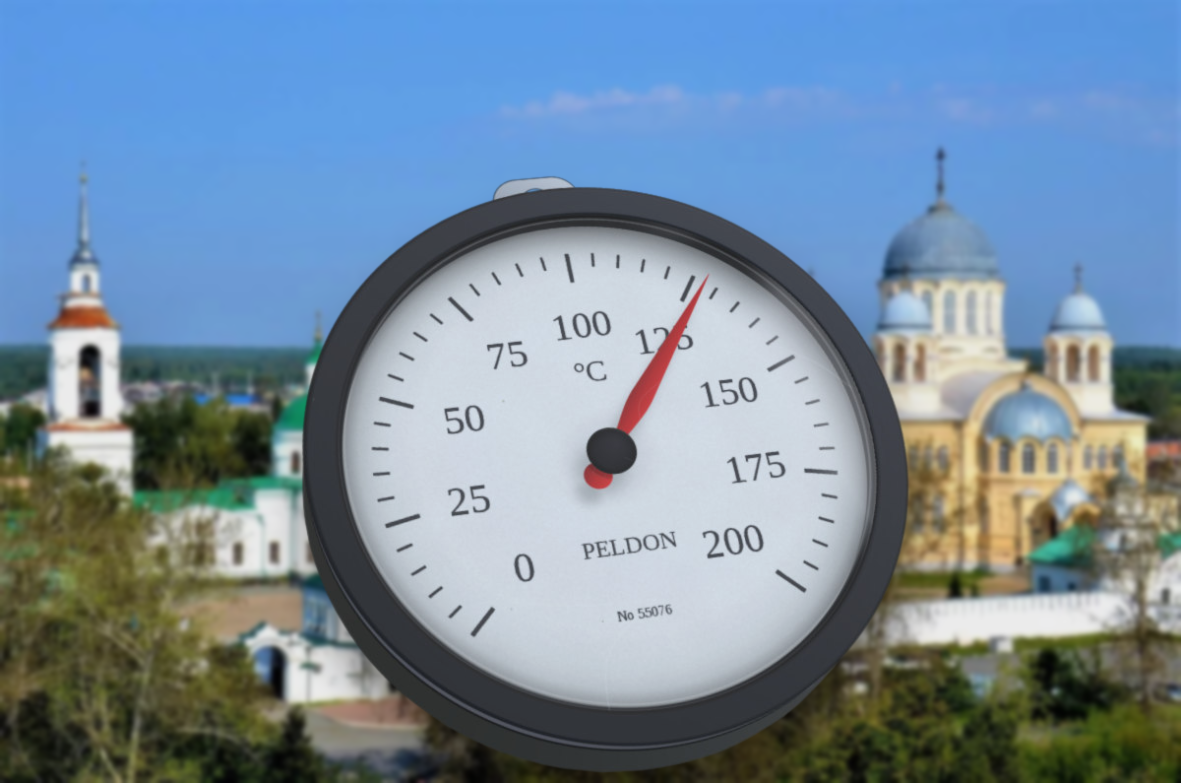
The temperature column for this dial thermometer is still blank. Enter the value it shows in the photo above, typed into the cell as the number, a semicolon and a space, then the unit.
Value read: 127.5; °C
